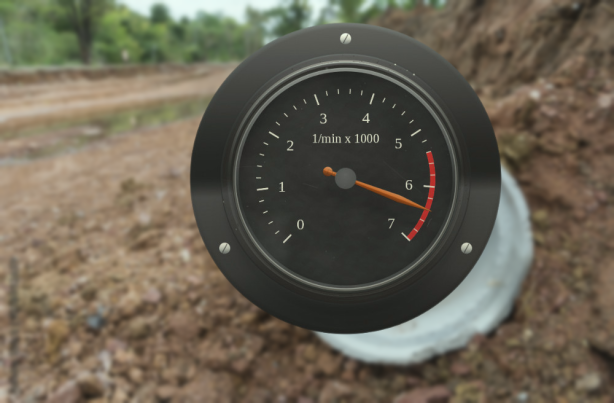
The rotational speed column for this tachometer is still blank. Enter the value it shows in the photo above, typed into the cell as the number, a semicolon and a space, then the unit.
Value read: 6400; rpm
